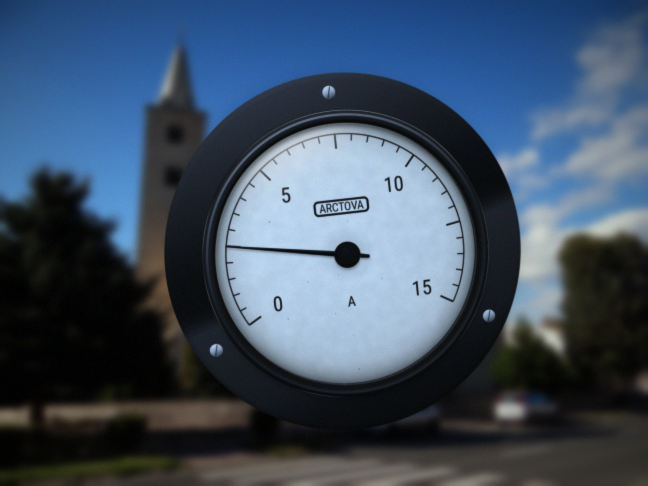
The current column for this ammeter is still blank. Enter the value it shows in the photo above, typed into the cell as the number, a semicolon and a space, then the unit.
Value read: 2.5; A
